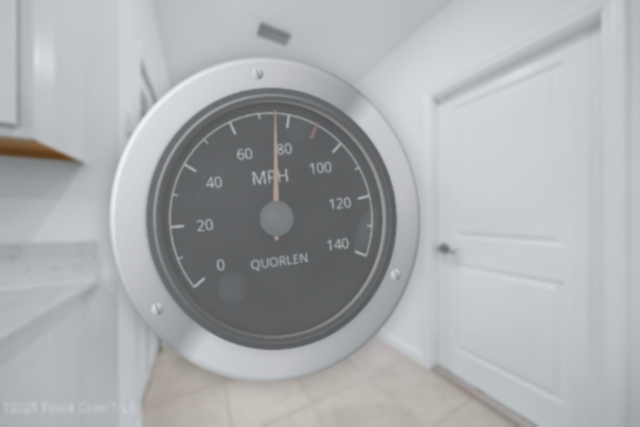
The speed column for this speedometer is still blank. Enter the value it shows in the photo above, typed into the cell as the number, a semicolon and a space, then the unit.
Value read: 75; mph
